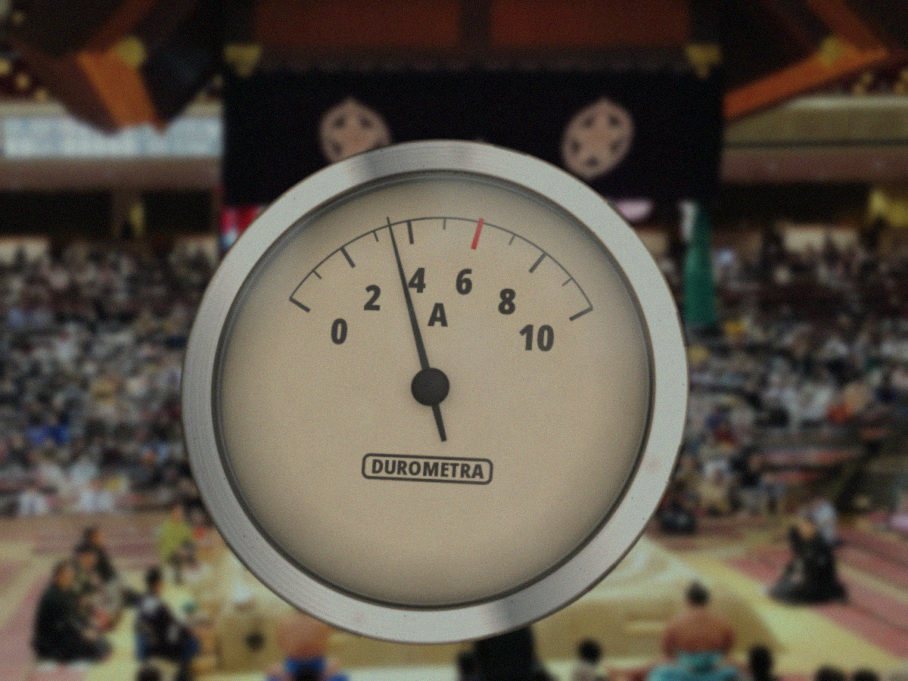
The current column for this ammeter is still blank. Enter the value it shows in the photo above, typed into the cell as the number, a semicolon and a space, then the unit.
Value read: 3.5; A
